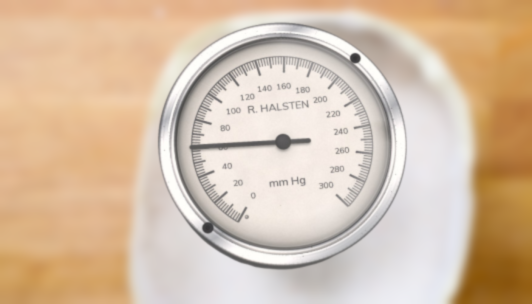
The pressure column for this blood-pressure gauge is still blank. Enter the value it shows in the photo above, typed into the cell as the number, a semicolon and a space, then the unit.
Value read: 60; mmHg
